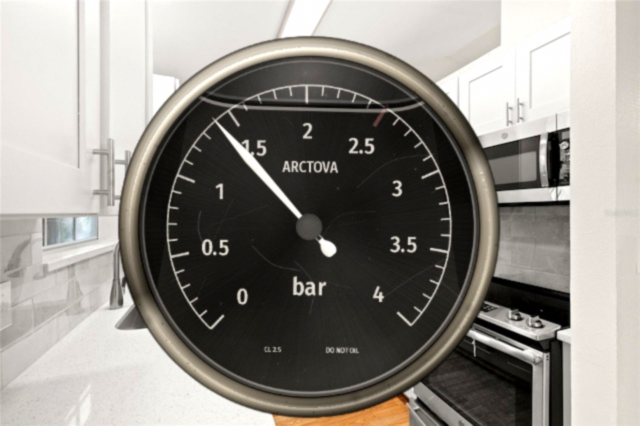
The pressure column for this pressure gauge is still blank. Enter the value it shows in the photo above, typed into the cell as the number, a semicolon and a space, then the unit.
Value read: 1.4; bar
